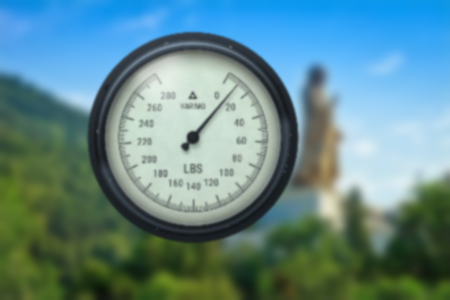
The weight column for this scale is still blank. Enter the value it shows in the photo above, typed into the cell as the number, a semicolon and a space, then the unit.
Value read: 10; lb
